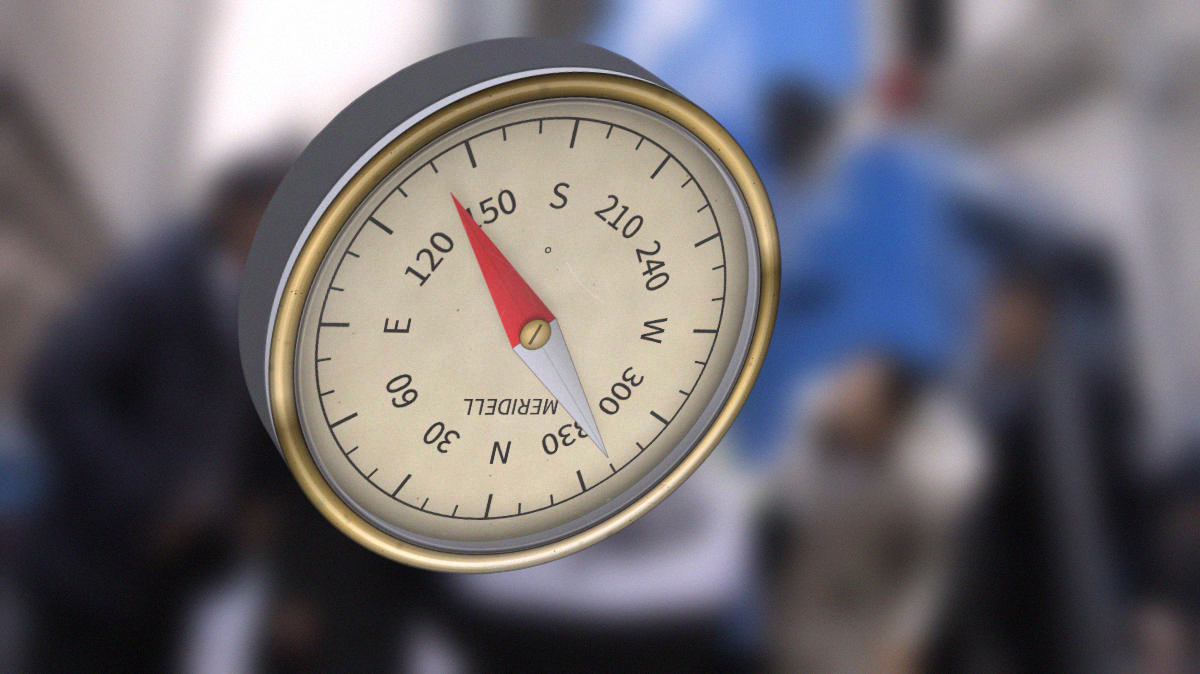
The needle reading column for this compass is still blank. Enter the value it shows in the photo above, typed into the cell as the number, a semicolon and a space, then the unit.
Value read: 140; °
